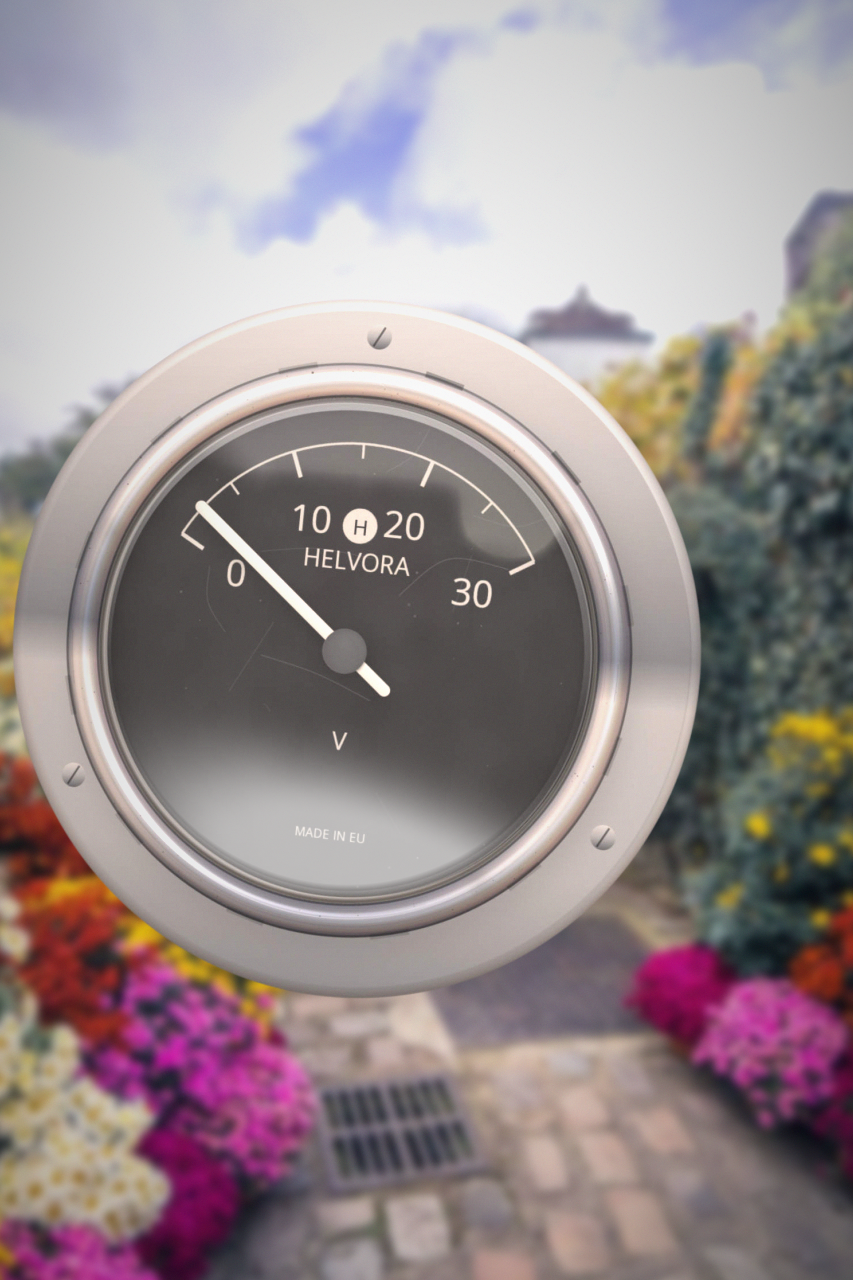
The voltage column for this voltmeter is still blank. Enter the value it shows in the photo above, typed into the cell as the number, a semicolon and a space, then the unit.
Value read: 2.5; V
